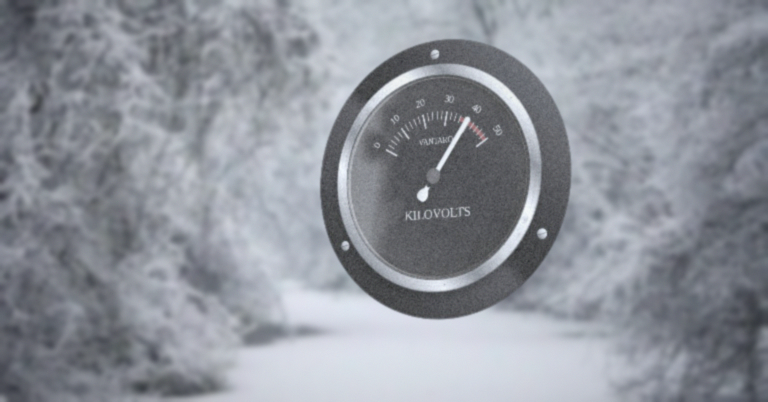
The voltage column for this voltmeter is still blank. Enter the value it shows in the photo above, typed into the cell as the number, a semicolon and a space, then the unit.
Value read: 40; kV
